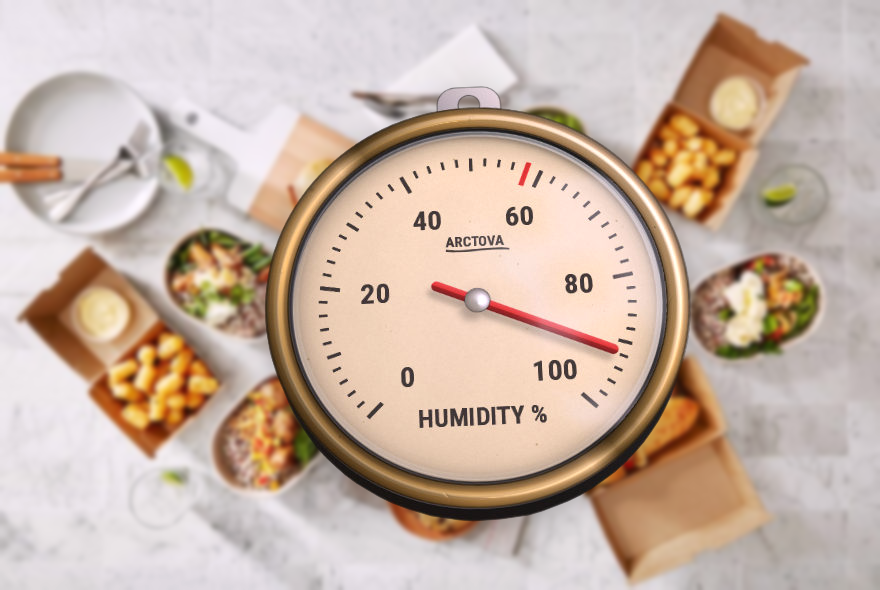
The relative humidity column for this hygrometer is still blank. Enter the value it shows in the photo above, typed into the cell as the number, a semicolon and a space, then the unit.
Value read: 92; %
